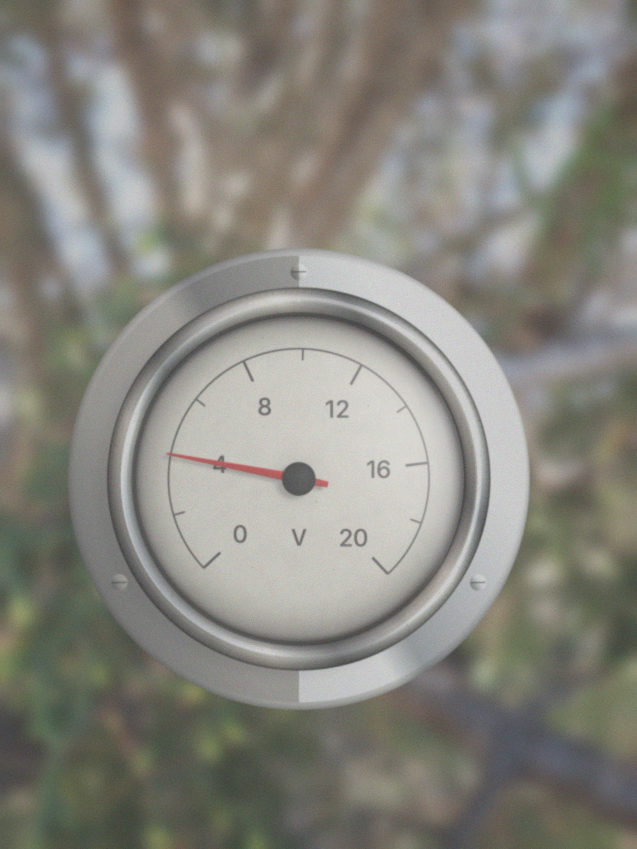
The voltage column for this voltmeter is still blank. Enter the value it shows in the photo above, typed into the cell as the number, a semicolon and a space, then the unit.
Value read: 4; V
